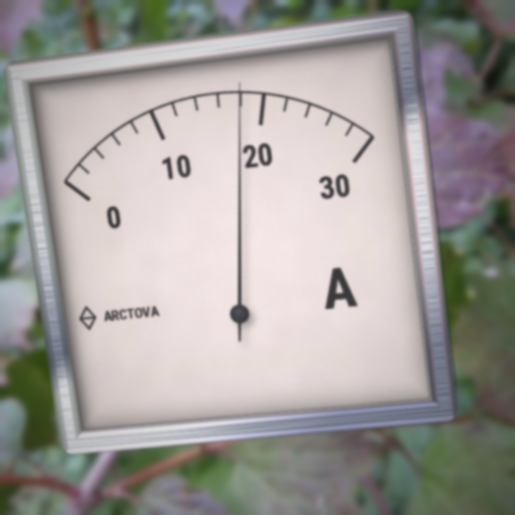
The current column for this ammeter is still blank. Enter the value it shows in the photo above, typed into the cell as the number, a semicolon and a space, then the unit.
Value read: 18; A
